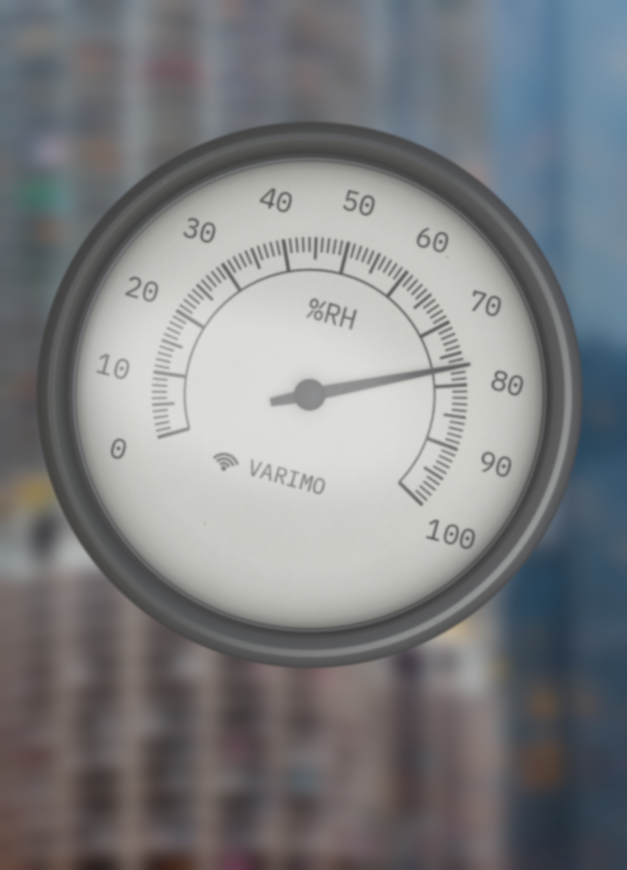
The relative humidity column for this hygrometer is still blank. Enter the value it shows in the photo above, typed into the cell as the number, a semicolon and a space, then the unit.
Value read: 77; %
